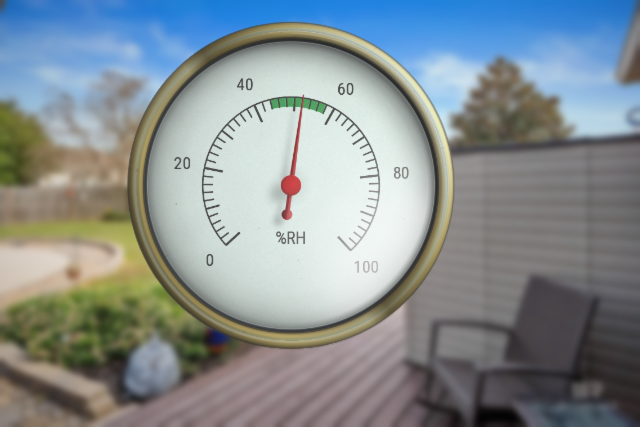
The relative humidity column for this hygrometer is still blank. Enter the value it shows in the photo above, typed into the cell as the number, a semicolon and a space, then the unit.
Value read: 52; %
